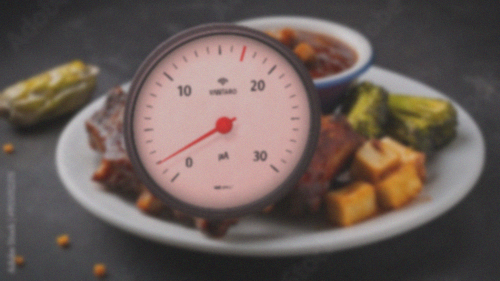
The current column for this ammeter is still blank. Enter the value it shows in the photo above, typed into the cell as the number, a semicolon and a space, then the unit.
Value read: 2; µA
